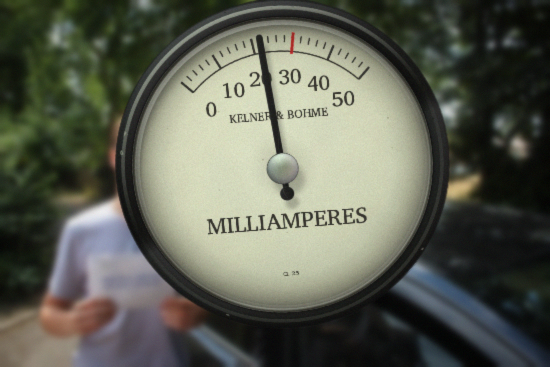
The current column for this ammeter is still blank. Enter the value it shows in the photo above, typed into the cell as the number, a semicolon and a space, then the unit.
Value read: 22; mA
